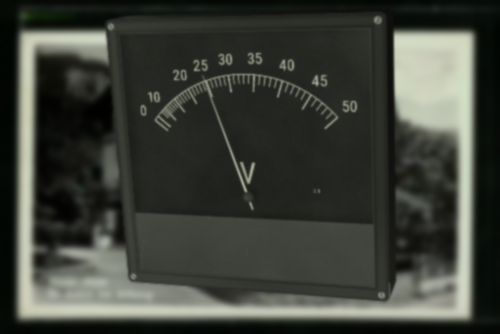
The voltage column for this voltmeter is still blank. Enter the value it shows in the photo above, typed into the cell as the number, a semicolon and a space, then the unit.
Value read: 25; V
